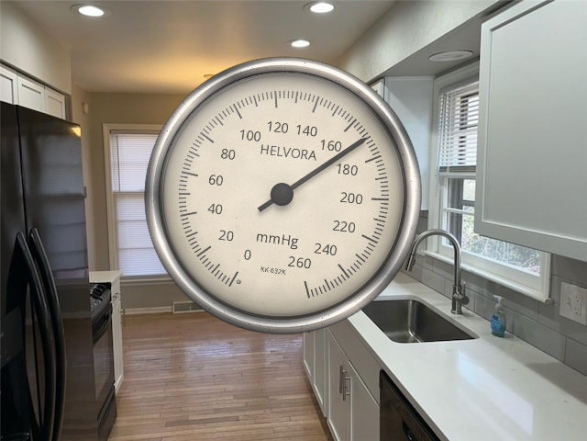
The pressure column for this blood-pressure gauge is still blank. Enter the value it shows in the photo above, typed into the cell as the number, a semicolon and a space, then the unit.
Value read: 170; mmHg
